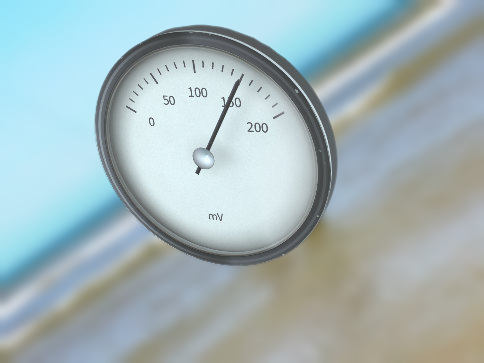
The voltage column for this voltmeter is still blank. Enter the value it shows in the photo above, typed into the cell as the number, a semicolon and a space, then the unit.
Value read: 150; mV
